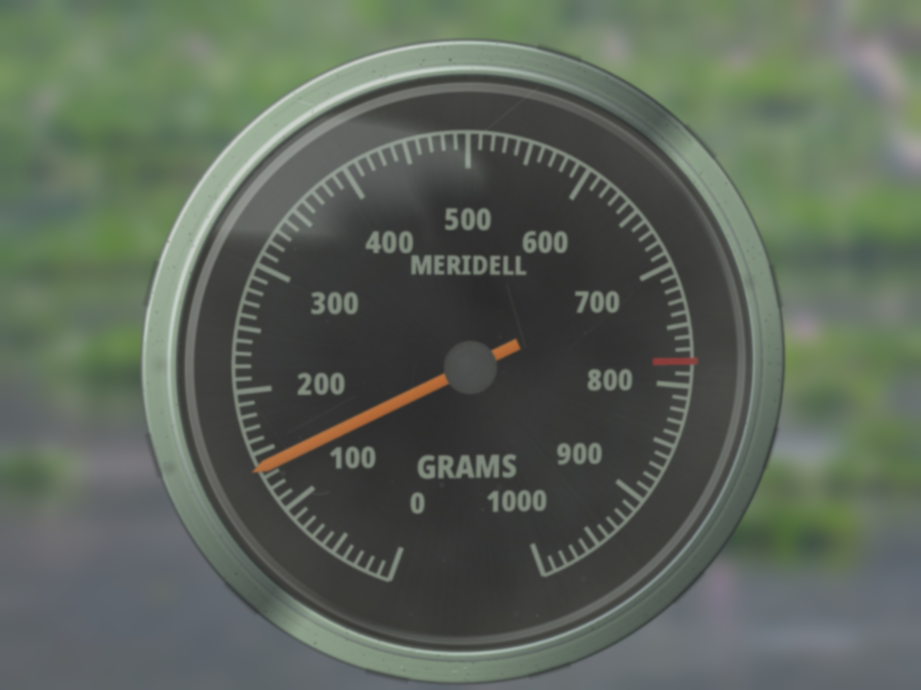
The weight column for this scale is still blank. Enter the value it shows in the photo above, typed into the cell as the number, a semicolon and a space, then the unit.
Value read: 140; g
